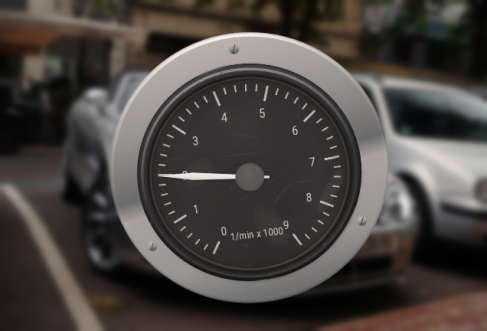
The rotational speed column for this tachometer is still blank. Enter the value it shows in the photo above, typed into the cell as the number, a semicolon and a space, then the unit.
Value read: 2000; rpm
